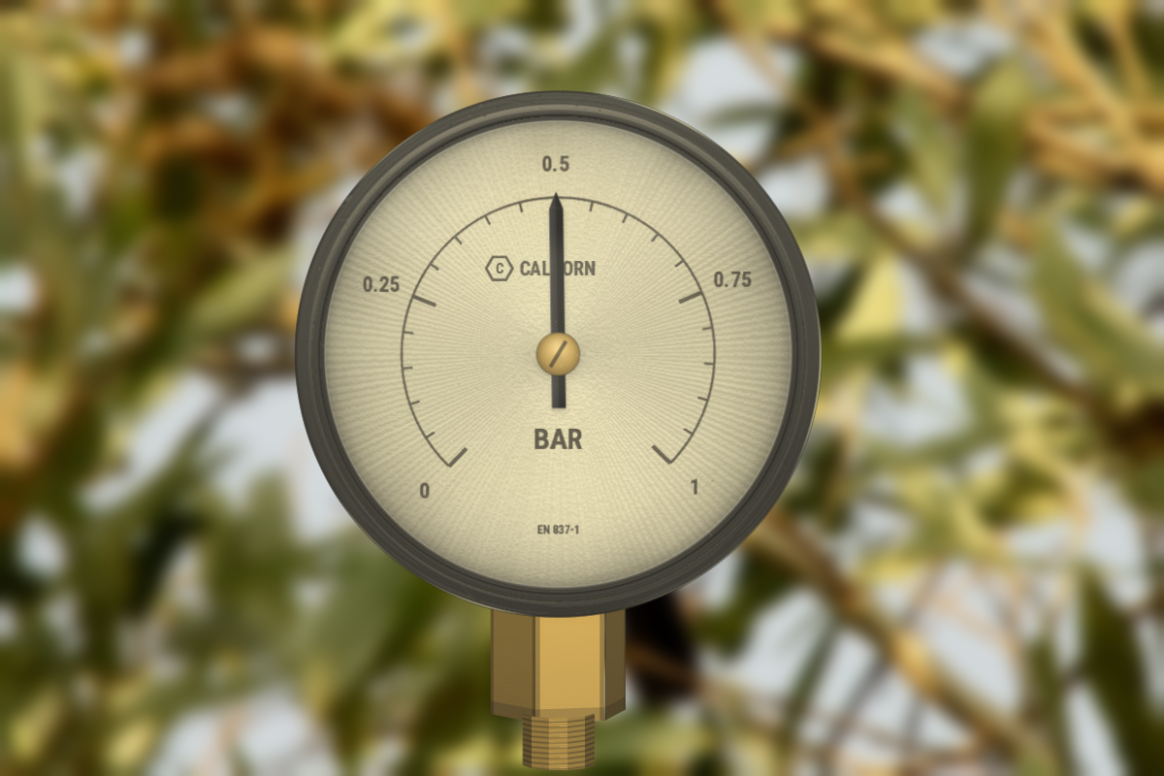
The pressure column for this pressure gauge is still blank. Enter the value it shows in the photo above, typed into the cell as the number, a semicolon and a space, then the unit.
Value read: 0.5; bar
